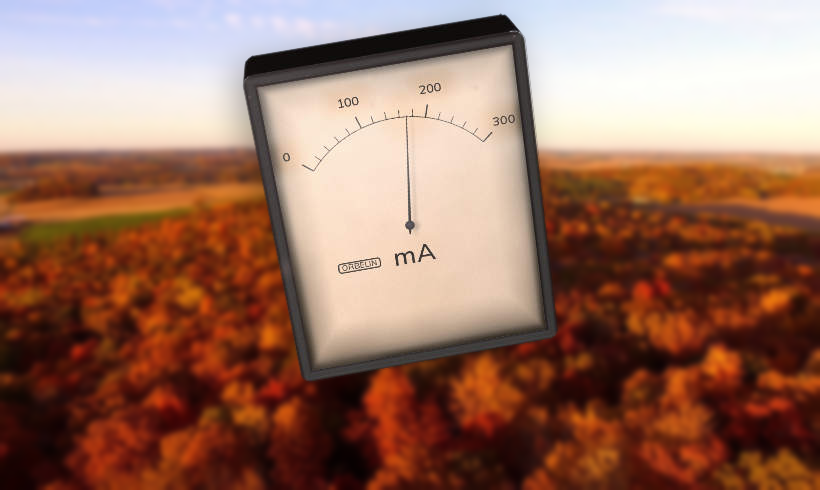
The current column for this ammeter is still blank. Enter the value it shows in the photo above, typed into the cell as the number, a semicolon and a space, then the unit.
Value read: 170; mA
